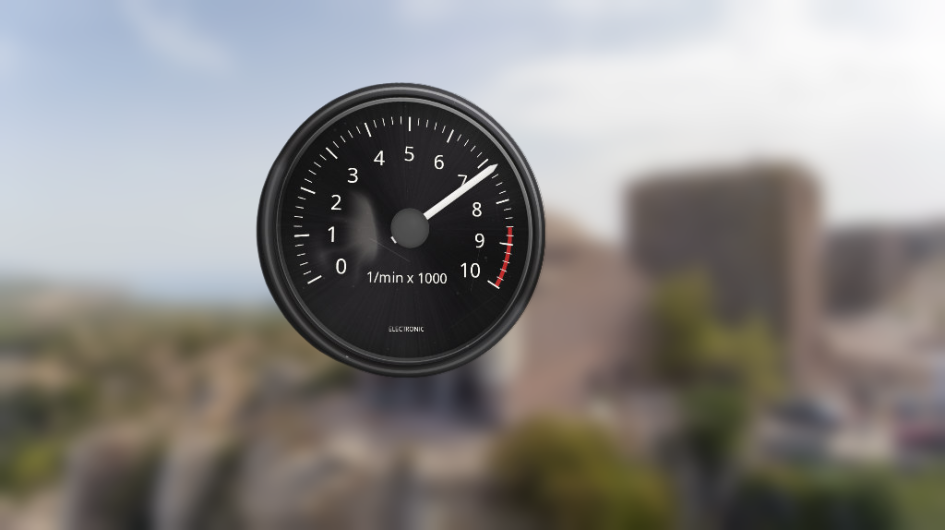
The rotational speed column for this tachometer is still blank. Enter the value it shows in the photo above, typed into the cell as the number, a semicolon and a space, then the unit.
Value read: 7200; rpm
